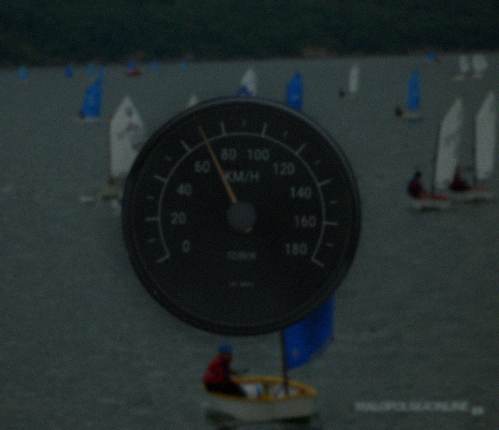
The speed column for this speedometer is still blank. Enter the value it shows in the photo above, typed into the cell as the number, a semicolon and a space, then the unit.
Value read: 70; km/h
